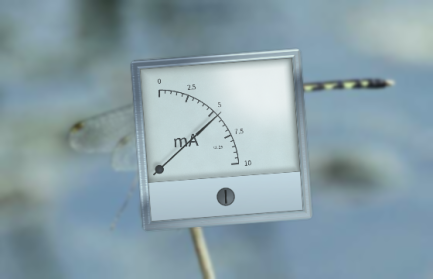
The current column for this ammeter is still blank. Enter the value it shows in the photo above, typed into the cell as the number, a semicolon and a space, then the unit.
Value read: 5.5; mA
